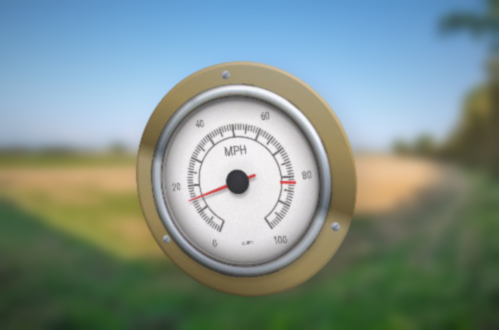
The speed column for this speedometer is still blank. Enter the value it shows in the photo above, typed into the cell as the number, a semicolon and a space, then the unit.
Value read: 15; mph
